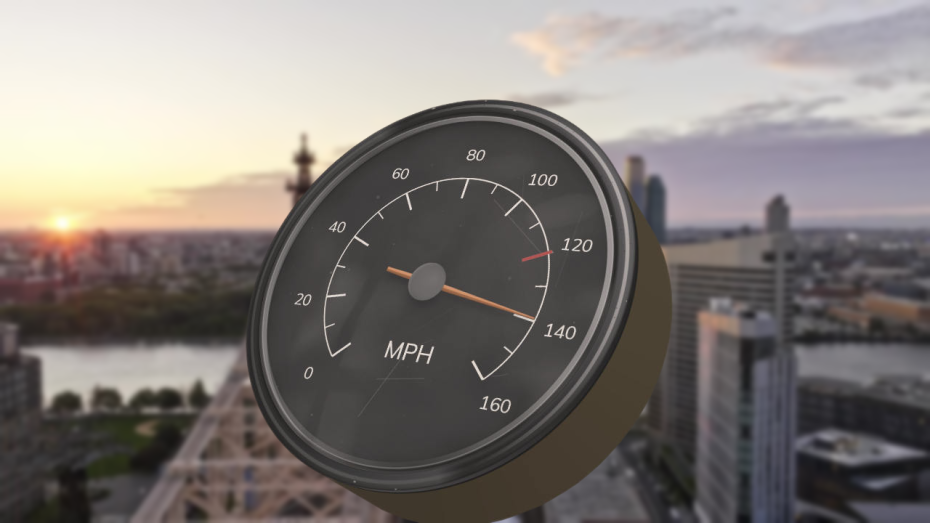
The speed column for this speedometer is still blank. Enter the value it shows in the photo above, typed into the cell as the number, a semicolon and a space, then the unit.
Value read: 140; mph
